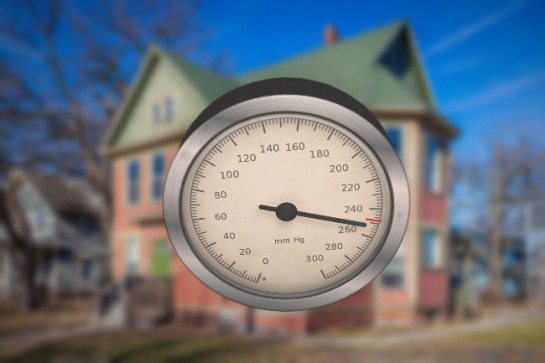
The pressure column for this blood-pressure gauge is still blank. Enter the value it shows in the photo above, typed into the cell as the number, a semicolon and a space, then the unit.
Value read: 250; mmHg
